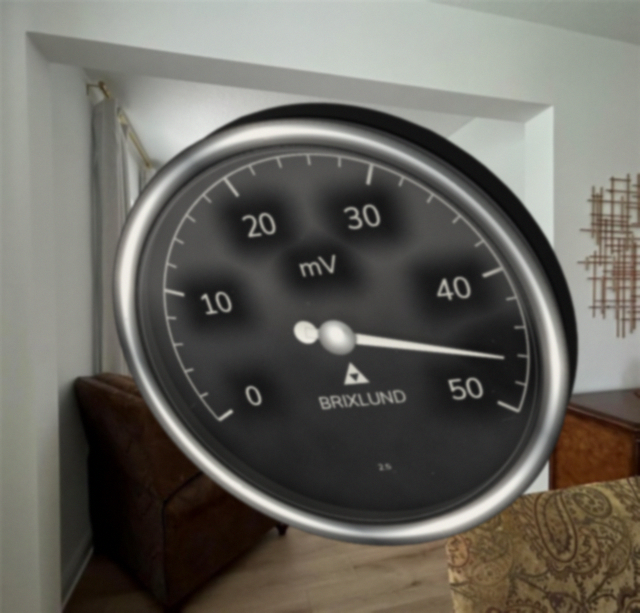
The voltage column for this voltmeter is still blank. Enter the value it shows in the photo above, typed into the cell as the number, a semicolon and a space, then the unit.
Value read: 46; mV
